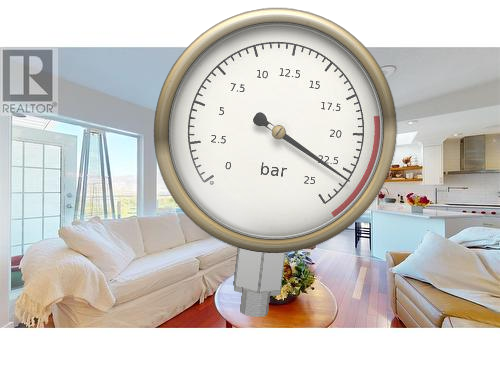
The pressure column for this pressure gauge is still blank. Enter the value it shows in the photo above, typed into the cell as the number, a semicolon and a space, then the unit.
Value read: 23; bar
